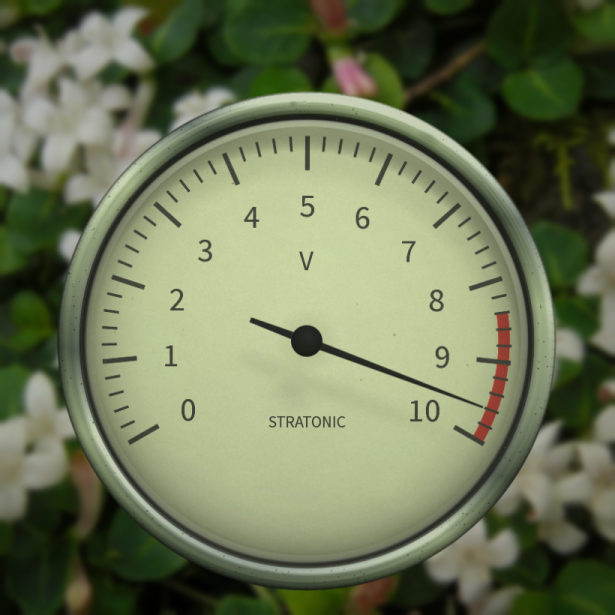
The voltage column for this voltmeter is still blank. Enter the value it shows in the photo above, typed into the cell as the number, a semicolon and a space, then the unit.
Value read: 9.6; V
